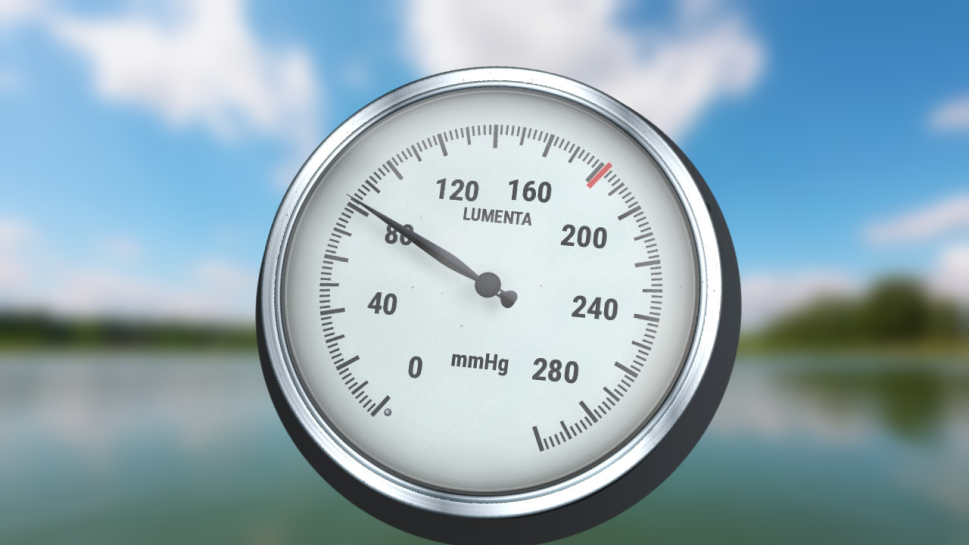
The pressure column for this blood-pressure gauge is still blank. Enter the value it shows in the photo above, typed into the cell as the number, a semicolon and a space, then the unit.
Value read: 82; mmHg
